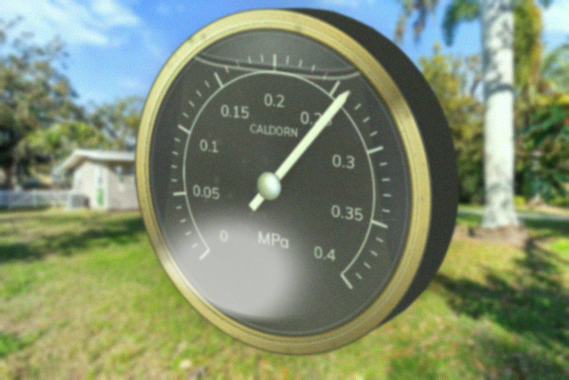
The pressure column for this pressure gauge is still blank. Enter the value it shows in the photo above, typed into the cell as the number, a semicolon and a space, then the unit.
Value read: 0.26; MPa
